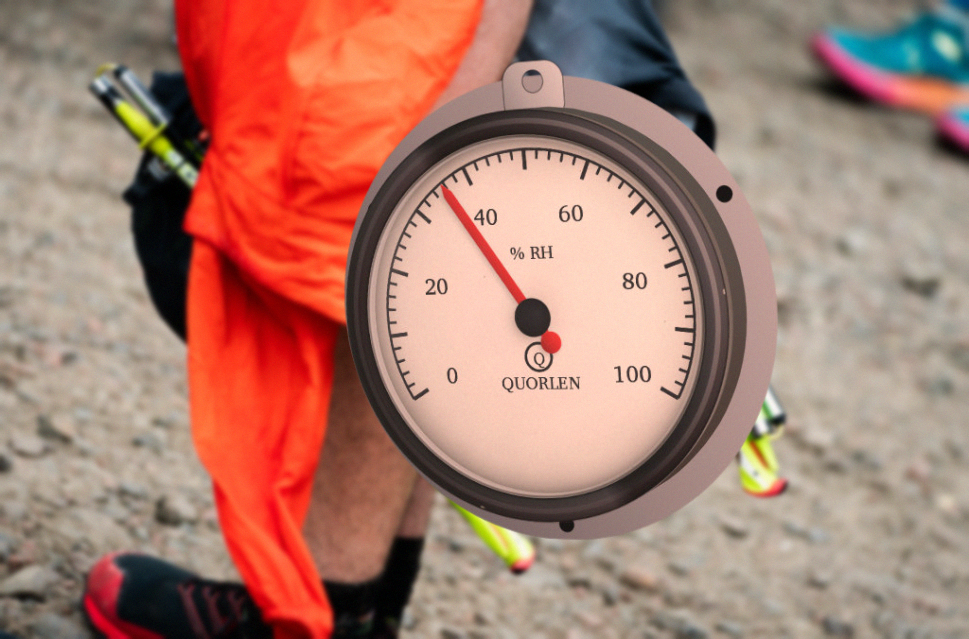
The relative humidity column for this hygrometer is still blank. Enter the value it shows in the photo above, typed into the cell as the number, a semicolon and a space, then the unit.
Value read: 36; %
